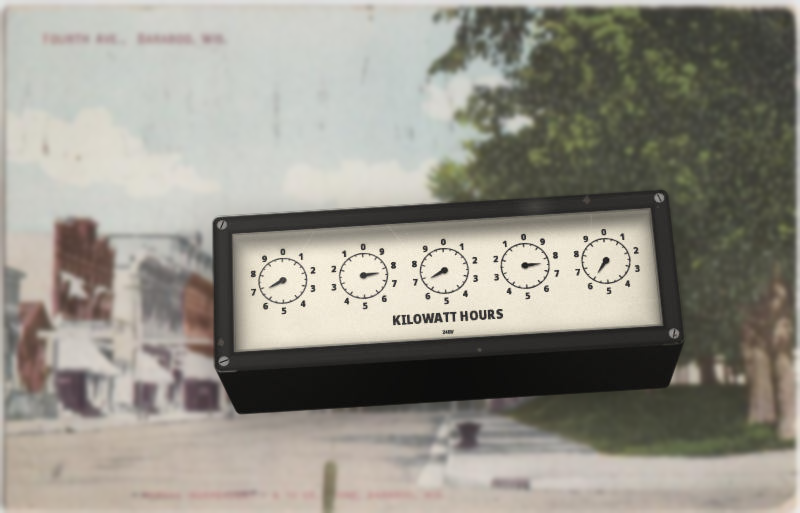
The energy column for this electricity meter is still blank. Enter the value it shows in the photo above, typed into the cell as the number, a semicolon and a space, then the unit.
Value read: 67676; kWh
